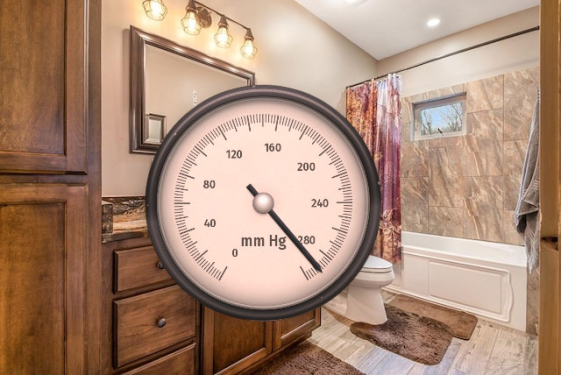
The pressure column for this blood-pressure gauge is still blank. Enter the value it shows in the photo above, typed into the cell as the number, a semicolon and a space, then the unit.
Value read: 290; mmHg
